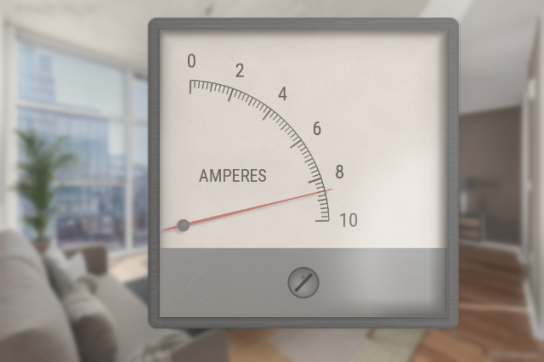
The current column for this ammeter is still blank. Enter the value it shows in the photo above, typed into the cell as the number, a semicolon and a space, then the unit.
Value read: 8.6; A
